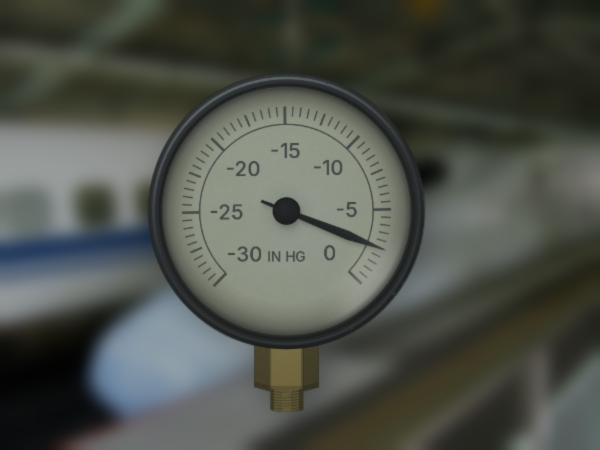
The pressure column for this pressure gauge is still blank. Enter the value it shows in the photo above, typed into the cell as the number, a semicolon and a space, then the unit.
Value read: -2.5; inHg
